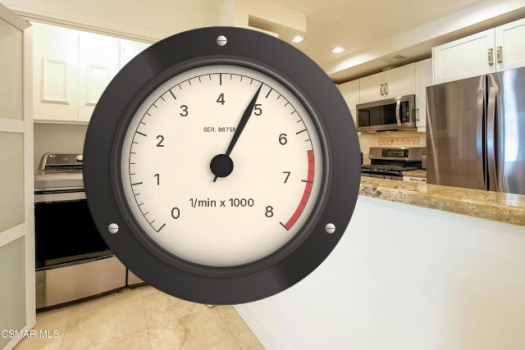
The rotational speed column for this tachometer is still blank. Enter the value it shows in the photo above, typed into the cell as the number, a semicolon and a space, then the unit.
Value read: 4800; rpm
